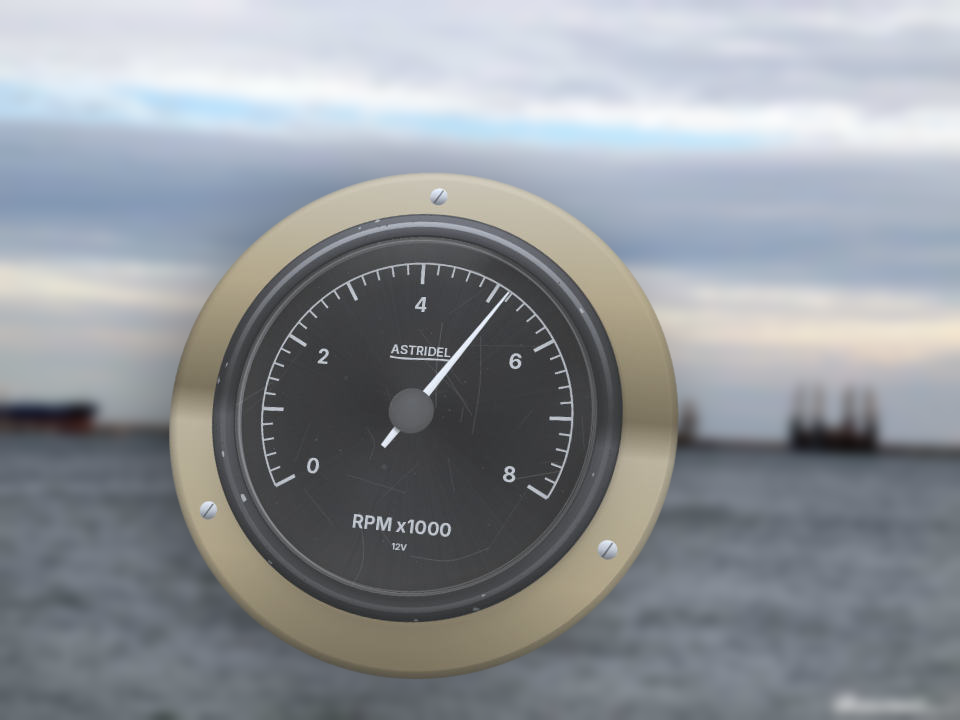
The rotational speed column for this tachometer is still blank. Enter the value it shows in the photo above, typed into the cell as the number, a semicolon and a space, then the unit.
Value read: 5200; rpm
